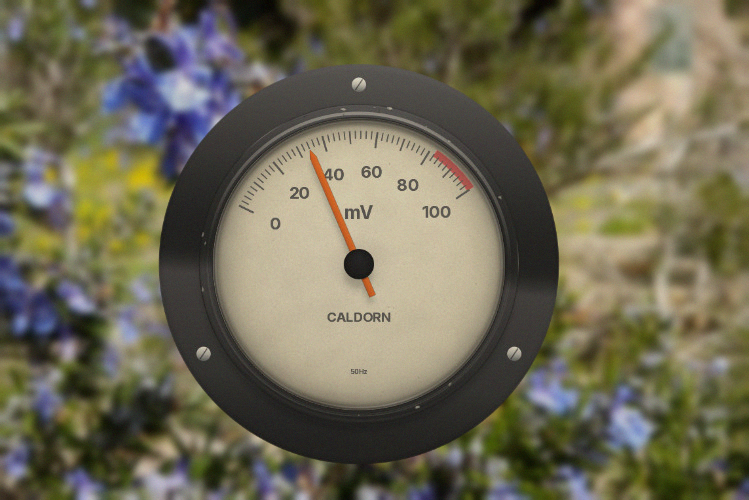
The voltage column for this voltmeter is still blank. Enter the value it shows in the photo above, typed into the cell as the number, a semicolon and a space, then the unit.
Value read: 34; mV
